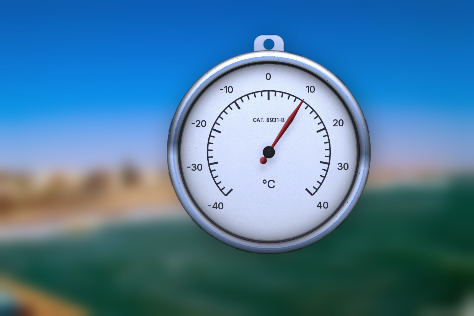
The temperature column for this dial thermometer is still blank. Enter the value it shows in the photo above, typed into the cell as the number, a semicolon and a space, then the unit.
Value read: 10; °C
